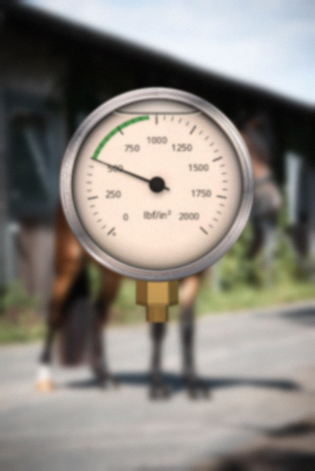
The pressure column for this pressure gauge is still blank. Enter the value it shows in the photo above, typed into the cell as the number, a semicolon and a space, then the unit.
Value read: 500; psi
